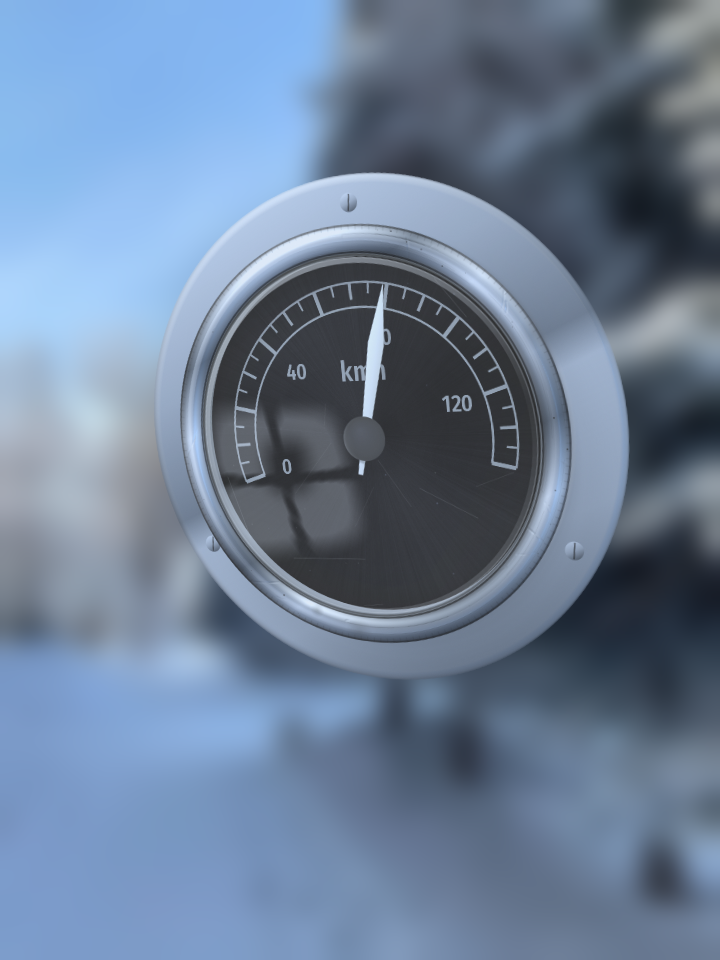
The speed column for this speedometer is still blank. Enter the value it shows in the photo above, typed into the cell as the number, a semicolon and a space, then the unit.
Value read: 80; km/h
